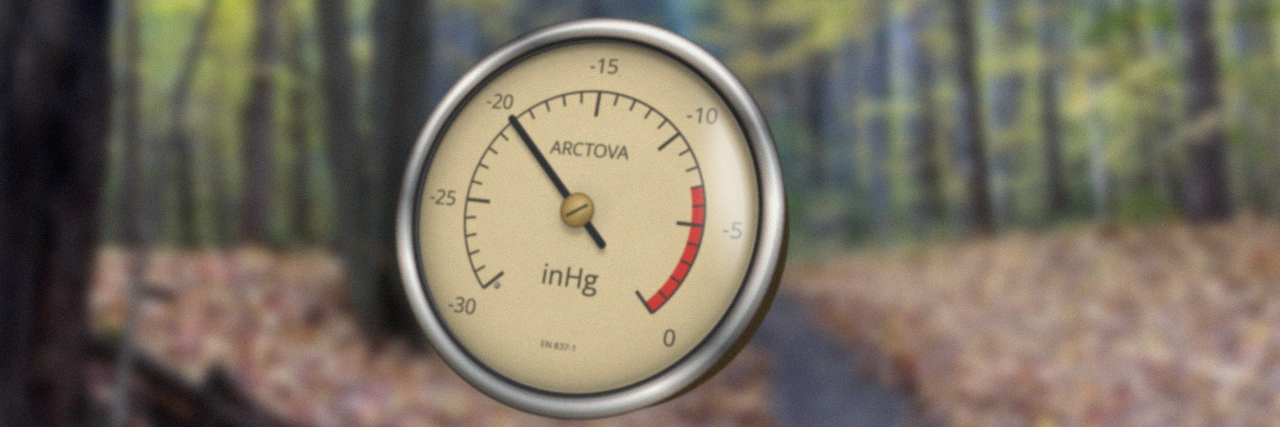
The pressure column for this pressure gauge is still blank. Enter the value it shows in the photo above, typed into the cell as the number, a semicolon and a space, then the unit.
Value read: -20; inHg
